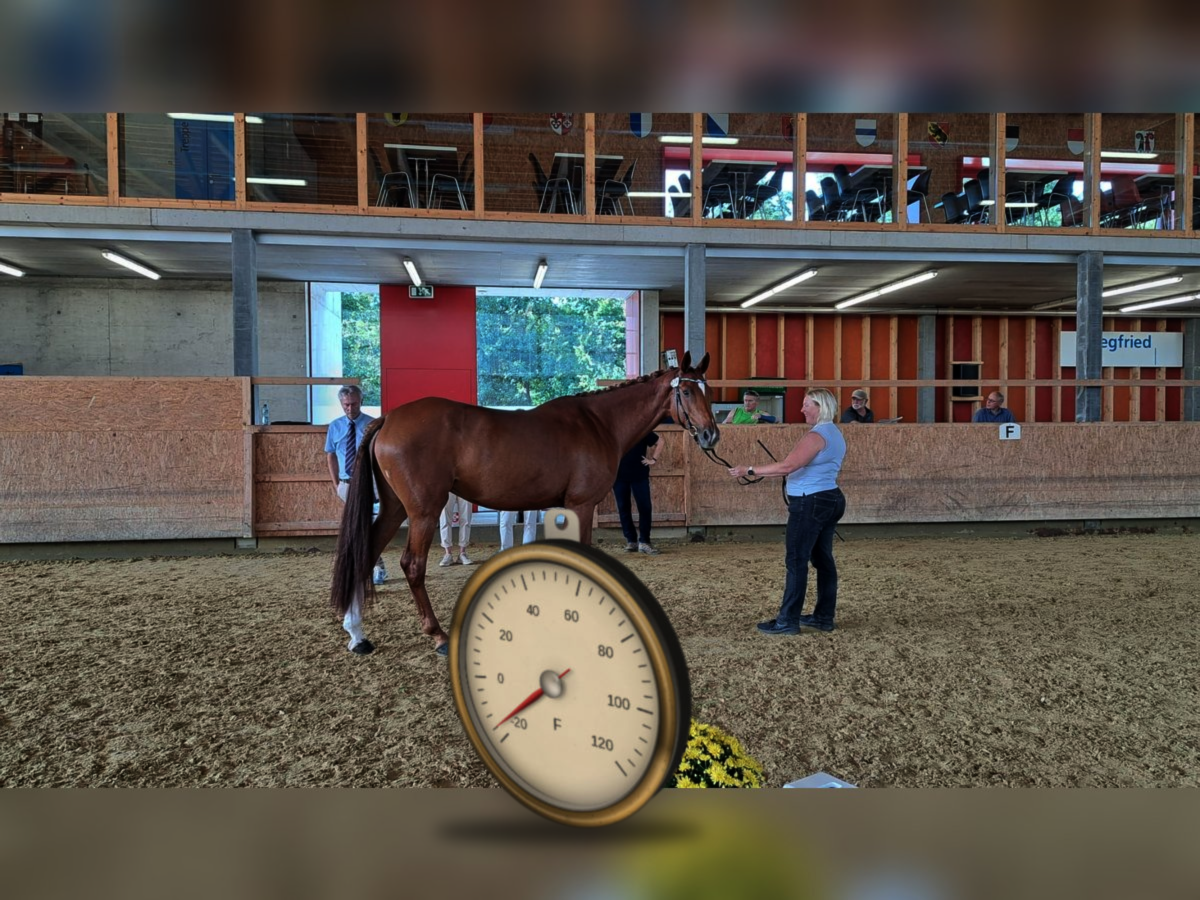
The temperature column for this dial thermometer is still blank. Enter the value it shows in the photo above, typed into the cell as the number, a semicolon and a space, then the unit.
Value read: -16; °F
